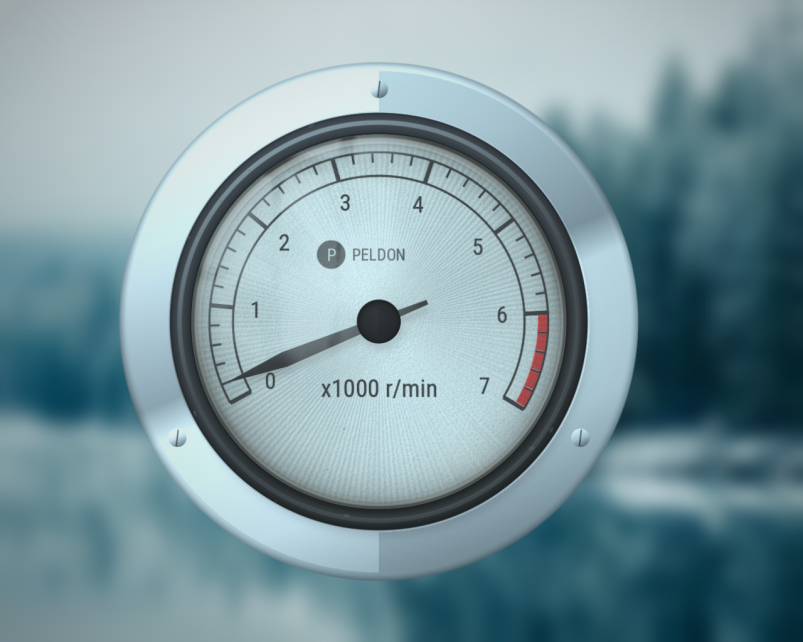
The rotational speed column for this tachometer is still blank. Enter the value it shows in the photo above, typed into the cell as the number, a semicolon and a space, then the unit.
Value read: 200; rpm
